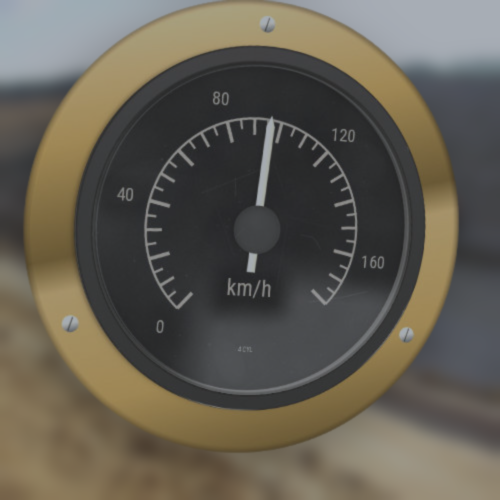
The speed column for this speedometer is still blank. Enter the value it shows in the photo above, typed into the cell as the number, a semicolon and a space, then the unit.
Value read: 95; km/h
